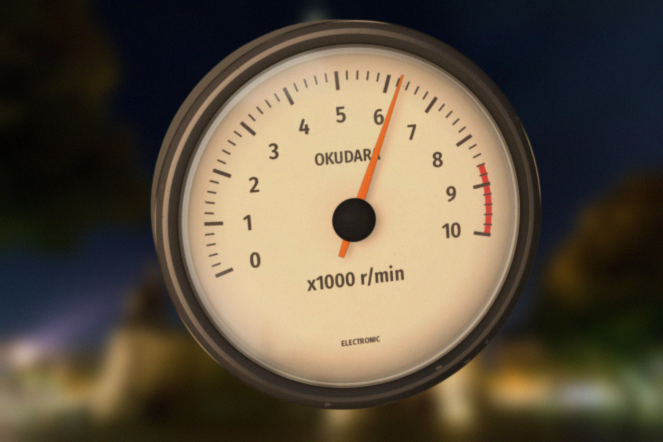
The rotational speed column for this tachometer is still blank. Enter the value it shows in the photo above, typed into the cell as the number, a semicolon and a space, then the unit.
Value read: 6200; rpm
